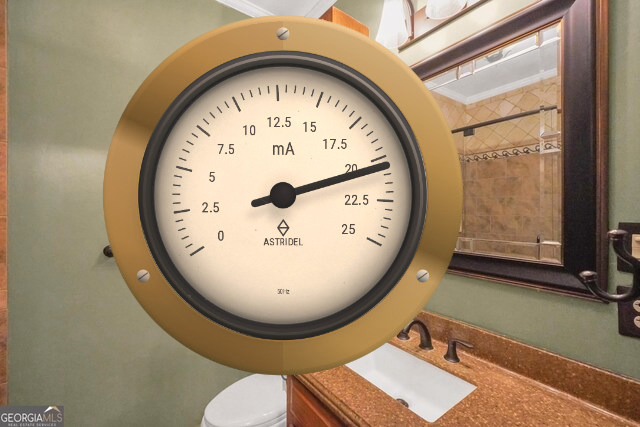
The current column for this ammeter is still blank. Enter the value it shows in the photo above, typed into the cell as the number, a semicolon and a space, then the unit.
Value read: 20.5; mA
